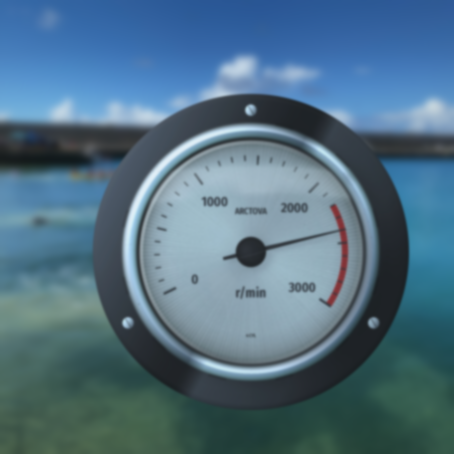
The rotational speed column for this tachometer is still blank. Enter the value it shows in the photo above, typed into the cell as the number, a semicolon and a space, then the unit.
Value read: 2400; rpm
